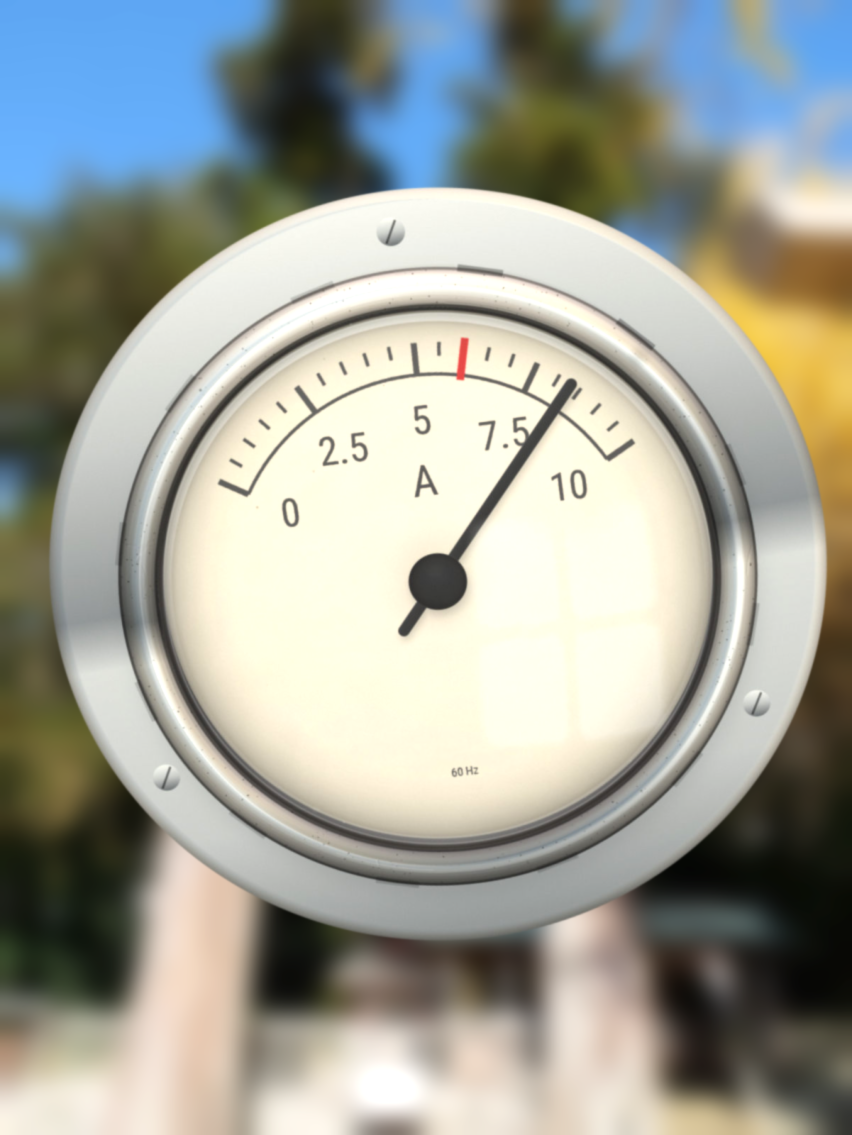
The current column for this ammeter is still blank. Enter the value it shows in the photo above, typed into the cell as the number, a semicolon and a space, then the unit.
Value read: 8.25; A
